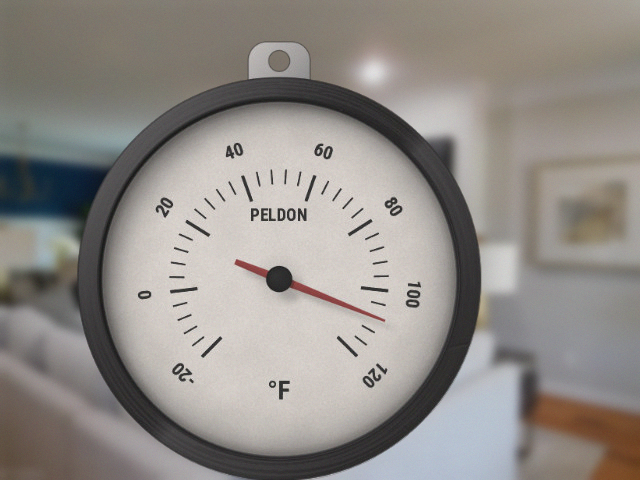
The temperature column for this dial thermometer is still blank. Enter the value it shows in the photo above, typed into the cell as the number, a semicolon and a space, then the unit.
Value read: 108; °F
